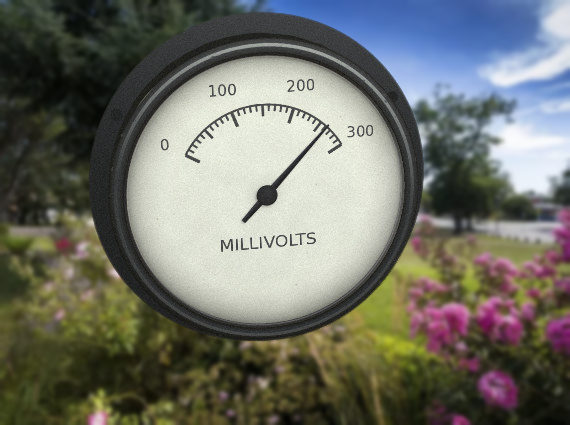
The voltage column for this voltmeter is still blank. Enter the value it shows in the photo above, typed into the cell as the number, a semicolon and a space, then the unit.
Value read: 260; mV
